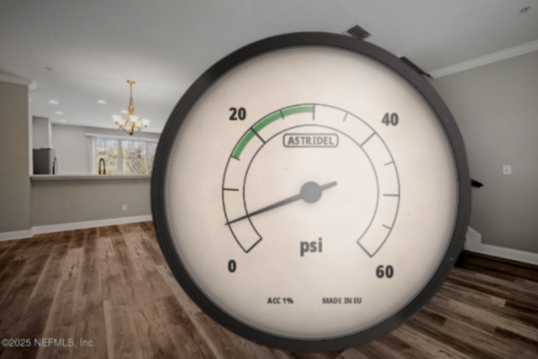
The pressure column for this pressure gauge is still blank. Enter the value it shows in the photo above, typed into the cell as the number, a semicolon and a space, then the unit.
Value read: 5; psi
